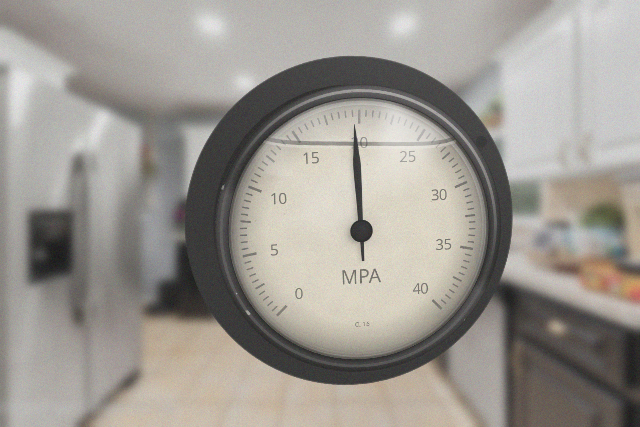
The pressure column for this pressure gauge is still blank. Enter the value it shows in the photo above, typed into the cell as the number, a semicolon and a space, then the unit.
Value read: 19.5; MPa
